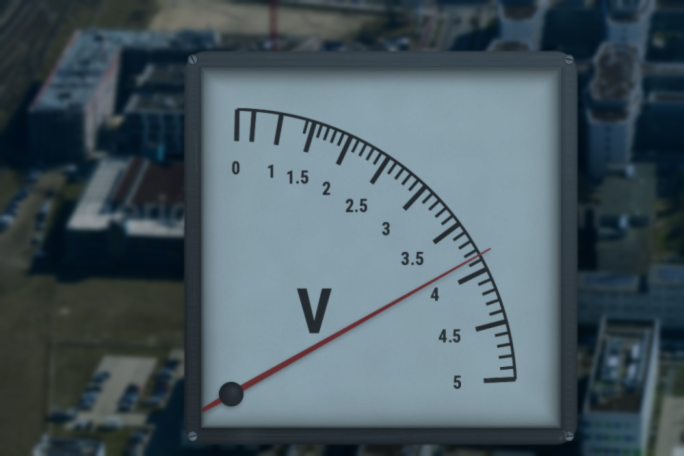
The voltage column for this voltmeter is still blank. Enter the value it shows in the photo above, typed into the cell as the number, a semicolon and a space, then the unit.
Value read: 3.85; V
